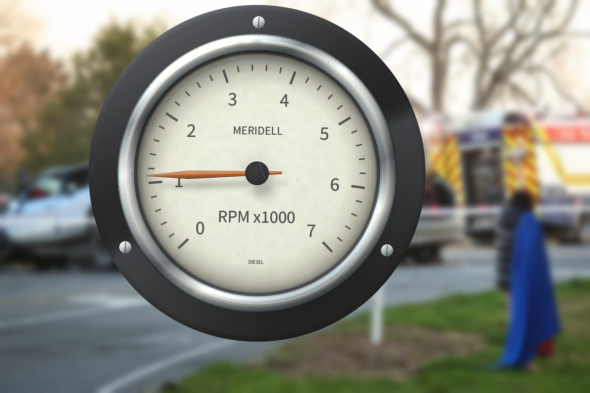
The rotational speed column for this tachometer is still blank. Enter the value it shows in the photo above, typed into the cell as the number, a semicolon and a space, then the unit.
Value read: 1100; rpm
